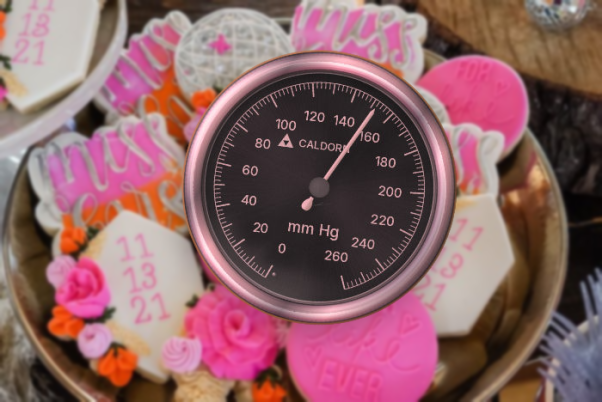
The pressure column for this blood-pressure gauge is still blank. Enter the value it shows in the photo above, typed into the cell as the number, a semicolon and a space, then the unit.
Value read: 152; mmHg
